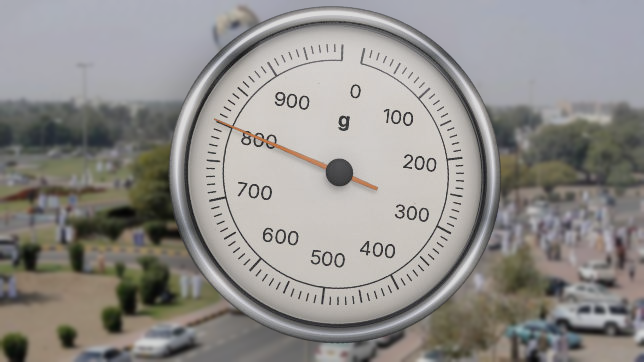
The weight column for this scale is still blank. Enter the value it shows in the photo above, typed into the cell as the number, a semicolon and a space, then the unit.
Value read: 800; g
